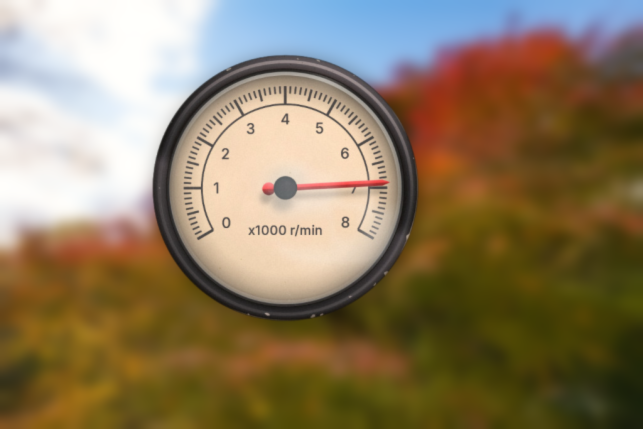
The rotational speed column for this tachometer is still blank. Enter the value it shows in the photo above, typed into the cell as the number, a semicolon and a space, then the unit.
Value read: 6900; rpm
